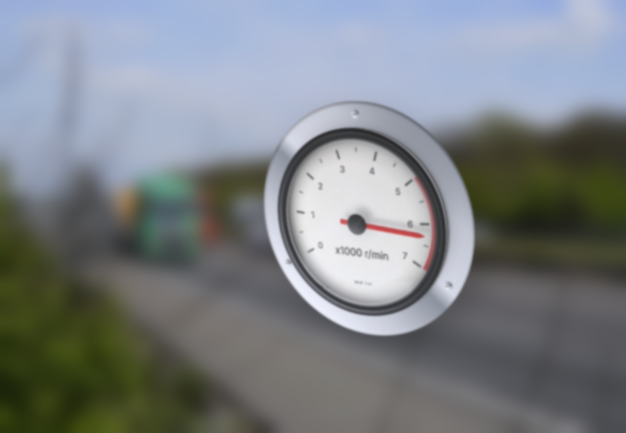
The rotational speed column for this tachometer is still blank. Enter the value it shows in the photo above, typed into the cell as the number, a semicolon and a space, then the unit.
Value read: 6250; rpm
